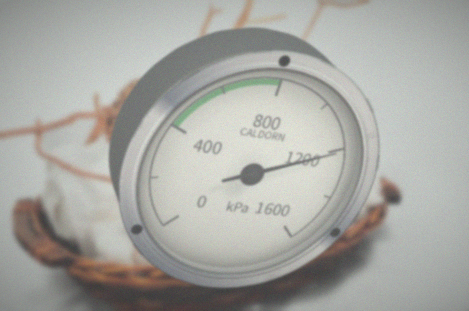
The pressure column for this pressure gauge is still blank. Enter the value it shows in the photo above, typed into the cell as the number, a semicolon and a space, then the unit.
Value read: 1200; kPa
